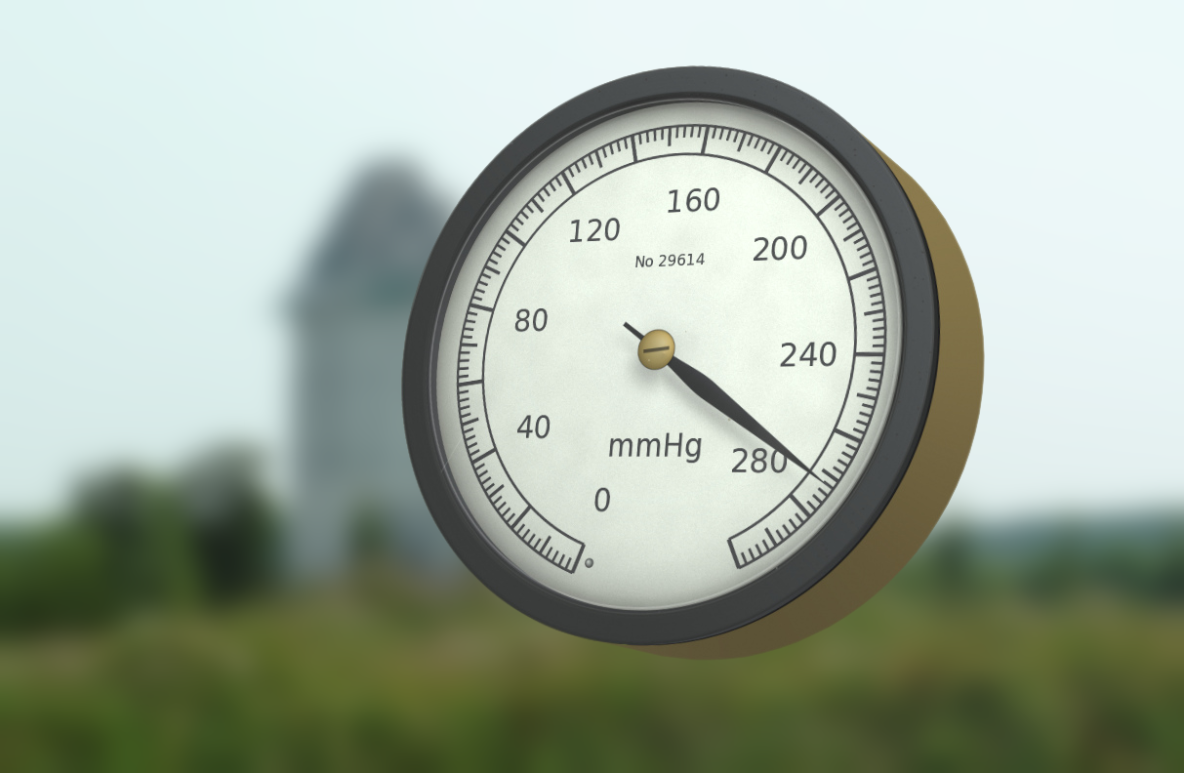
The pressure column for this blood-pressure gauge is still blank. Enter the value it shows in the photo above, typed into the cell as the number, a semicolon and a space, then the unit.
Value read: 272; mmHg
